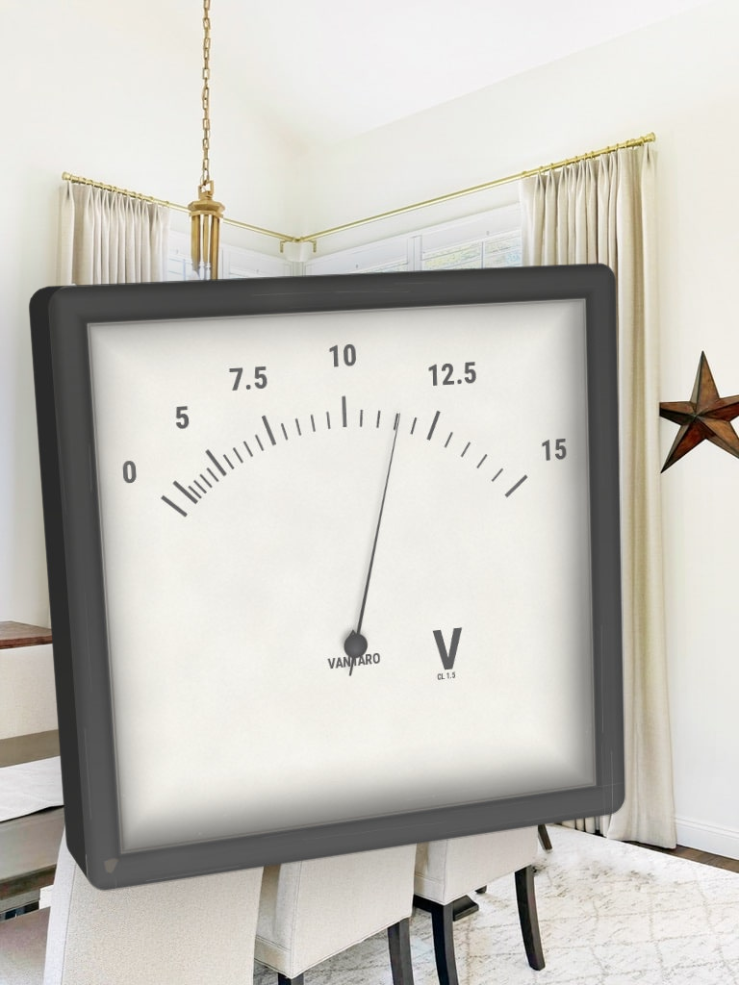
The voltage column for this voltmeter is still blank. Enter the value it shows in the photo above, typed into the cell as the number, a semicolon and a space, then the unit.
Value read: 11.5; V
